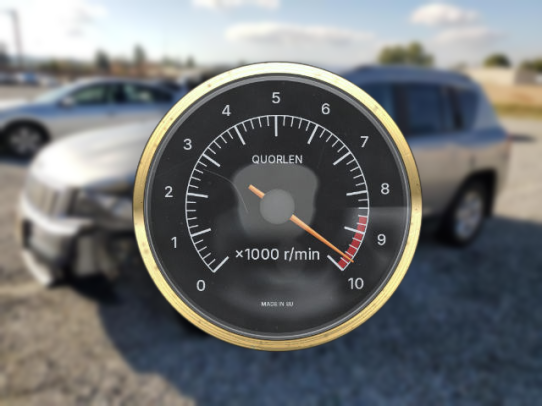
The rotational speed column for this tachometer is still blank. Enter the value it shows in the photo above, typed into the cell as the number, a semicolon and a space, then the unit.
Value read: 9700; rpm
